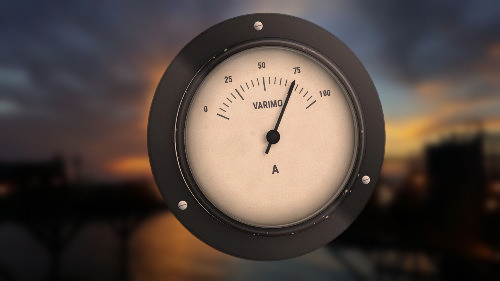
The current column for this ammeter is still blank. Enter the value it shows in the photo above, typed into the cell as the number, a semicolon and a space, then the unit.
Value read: 75; A
